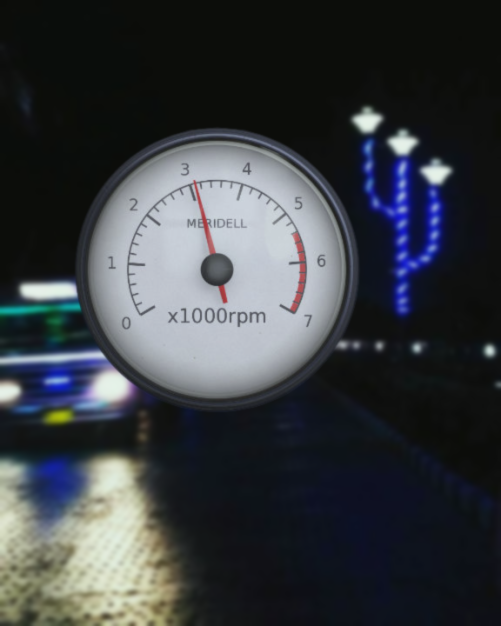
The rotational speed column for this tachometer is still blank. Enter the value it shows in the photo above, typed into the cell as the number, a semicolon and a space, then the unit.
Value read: 3100; rpm
